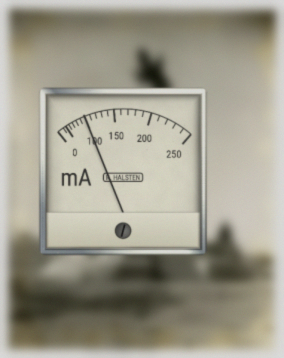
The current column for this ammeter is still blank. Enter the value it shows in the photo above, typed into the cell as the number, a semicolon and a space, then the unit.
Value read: 100; mA
